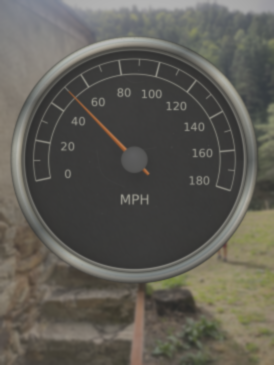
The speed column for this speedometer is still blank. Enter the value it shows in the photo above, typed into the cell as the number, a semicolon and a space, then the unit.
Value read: 50; mph
